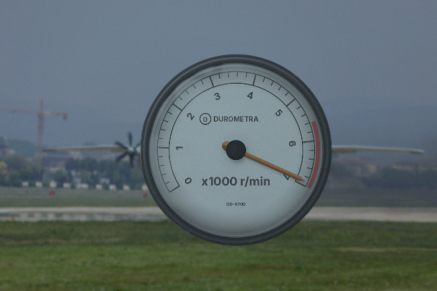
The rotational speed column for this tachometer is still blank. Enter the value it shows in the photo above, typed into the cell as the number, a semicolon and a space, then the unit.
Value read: 6900; rpm
